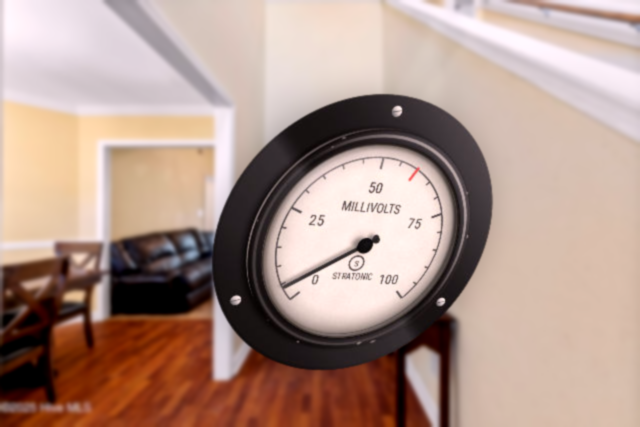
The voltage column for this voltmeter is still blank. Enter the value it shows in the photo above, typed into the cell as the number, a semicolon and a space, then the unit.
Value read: 5; mV
